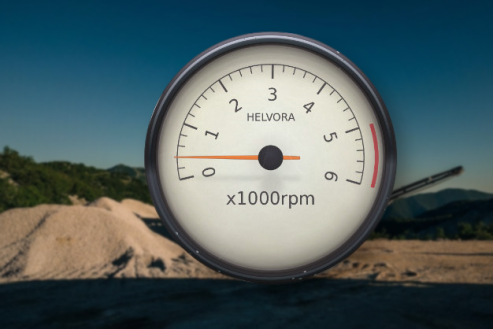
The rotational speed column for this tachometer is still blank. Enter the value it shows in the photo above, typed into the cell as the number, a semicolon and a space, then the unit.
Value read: 400; rpm
